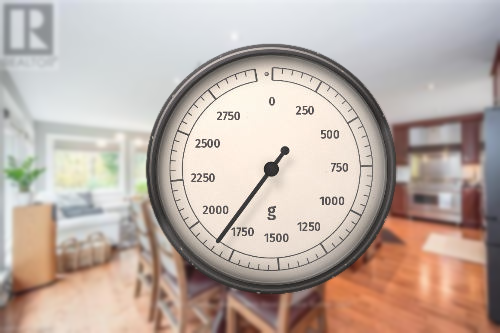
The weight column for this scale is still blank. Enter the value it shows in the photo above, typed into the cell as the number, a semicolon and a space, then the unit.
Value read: 1850; g
